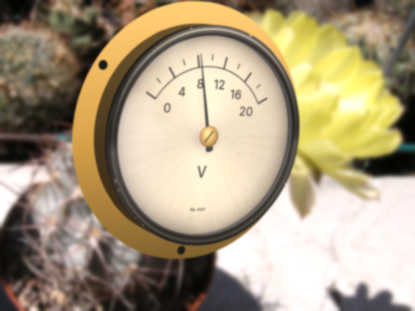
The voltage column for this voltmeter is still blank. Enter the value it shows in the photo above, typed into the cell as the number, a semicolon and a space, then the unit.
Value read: 8; V
